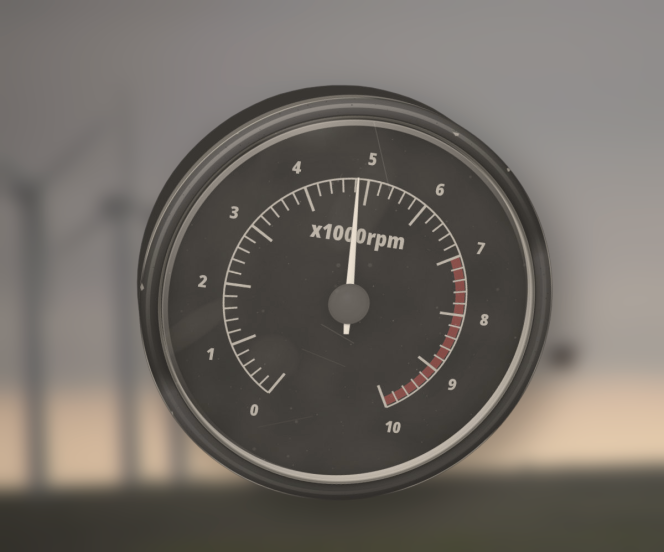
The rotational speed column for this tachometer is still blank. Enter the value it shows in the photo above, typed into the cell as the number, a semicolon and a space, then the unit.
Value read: 4800; rpm
